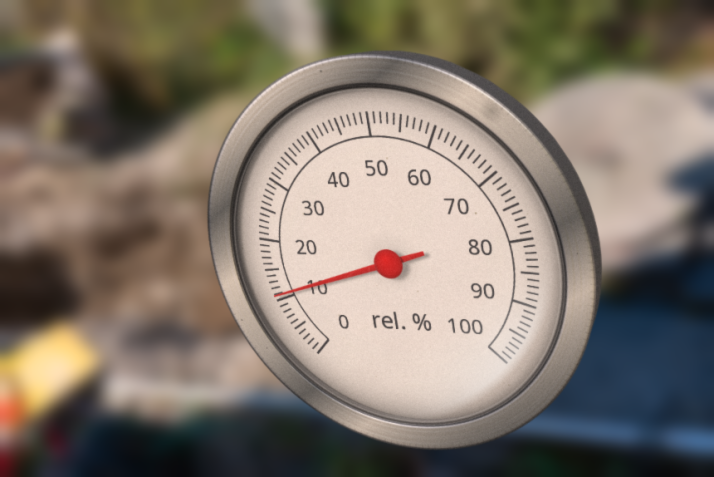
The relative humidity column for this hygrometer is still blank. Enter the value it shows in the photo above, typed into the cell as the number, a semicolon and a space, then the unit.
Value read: 11; %
